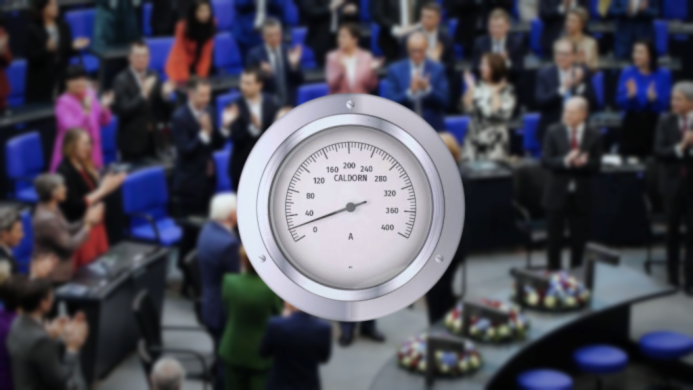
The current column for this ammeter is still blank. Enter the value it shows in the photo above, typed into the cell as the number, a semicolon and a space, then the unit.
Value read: 20; A
